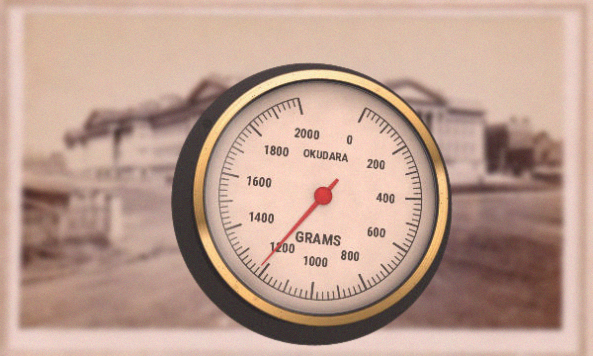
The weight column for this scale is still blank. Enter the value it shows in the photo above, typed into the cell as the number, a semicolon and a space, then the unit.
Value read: 1220; g
